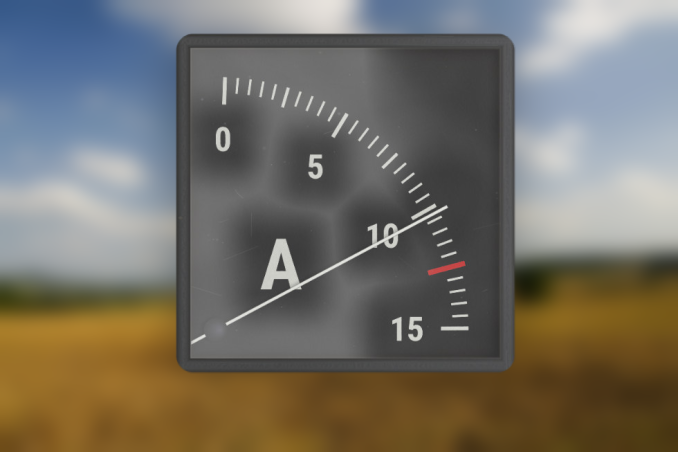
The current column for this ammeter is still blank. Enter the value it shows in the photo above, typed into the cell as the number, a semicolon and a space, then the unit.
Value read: 10.25; A
